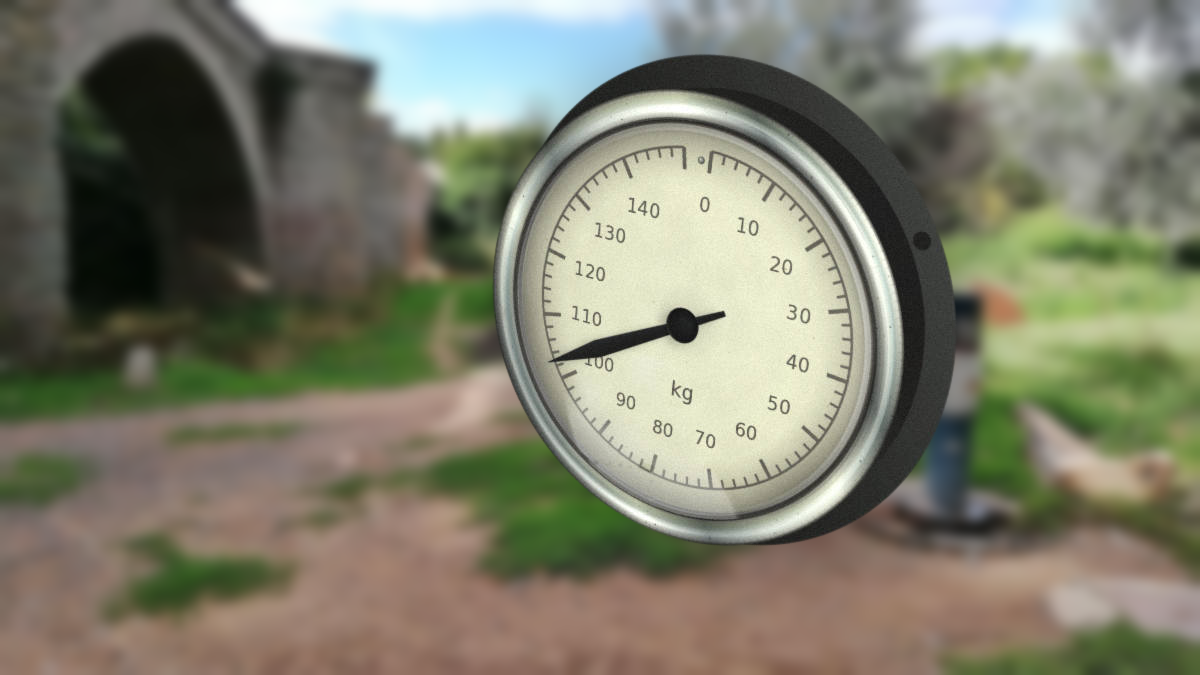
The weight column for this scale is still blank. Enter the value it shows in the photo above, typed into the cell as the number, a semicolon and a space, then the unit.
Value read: 103; kg
